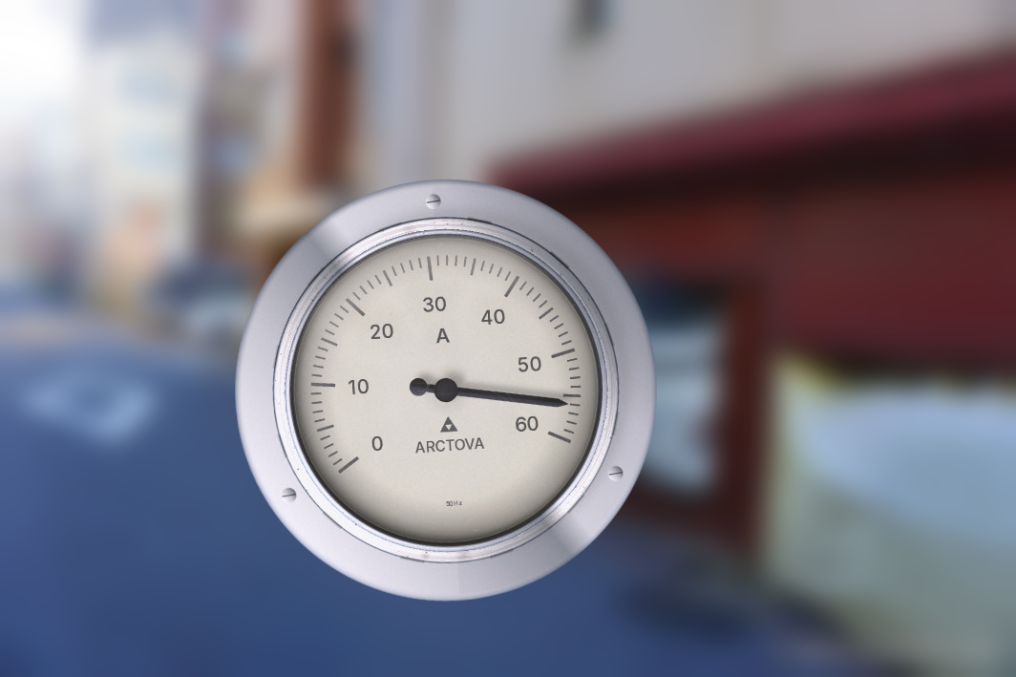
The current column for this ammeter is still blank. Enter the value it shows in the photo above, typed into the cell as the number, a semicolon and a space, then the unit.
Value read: 56; A
